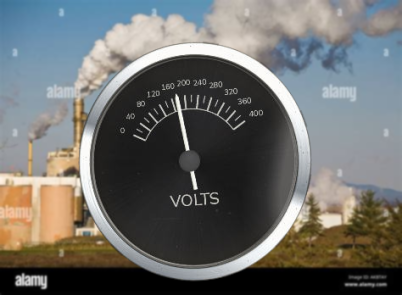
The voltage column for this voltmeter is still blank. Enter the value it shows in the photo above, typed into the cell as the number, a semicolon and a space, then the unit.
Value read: 180; V
